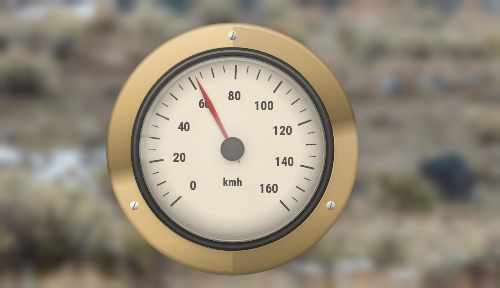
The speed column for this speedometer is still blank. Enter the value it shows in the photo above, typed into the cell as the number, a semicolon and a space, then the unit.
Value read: 62.5; km/h
